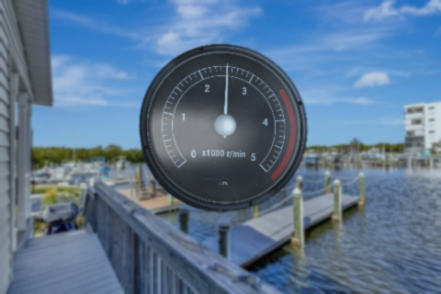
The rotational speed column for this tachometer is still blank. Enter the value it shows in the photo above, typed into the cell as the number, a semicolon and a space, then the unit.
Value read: 2500; rpm
